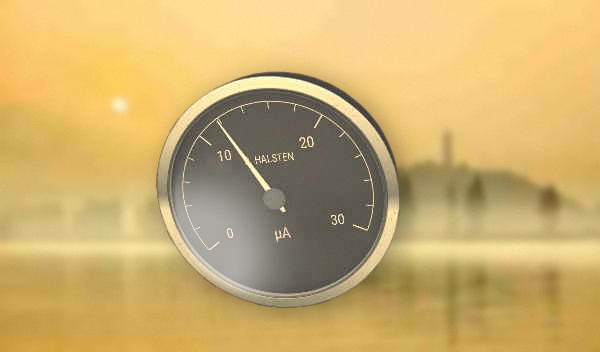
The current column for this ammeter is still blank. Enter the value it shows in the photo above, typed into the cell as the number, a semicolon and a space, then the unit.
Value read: 12; µA
